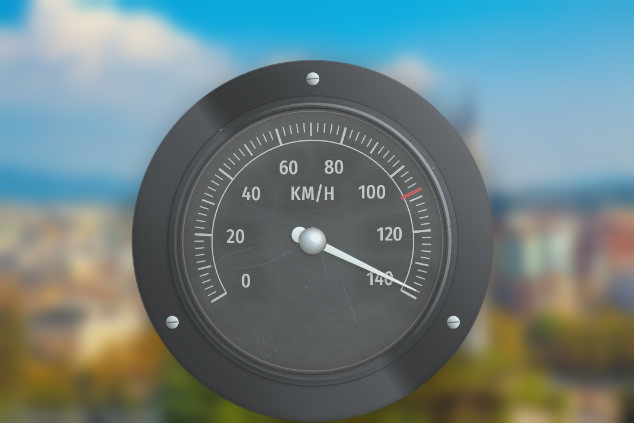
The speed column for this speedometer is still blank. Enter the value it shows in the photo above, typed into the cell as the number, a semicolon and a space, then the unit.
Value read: 138; km/h
